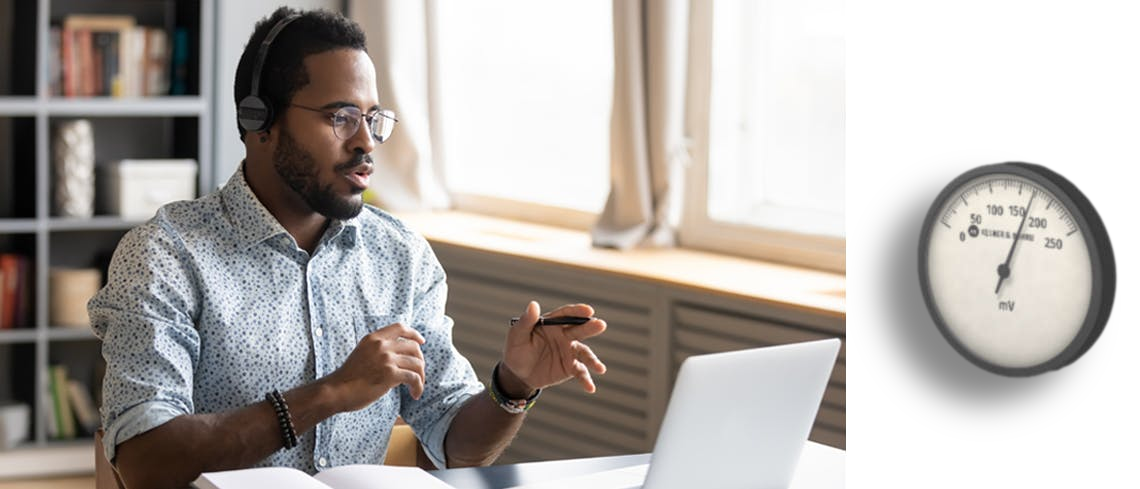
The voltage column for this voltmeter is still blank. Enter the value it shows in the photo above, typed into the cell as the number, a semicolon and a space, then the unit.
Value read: 175; mV
